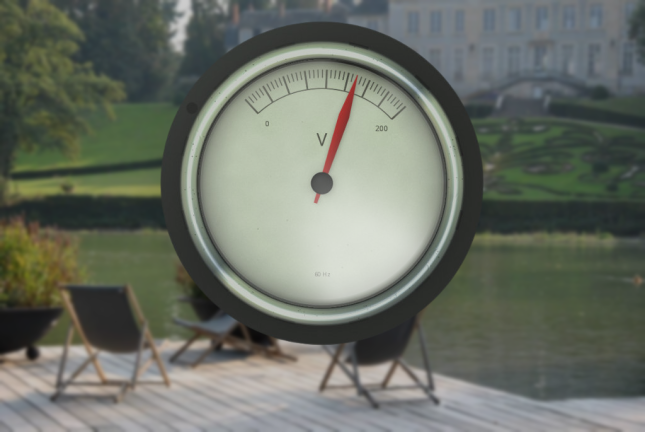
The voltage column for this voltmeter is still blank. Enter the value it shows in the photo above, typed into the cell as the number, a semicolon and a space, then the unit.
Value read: 135; V
